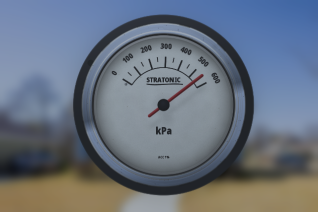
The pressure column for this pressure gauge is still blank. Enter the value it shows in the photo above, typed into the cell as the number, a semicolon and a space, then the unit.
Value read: 550; kPa
